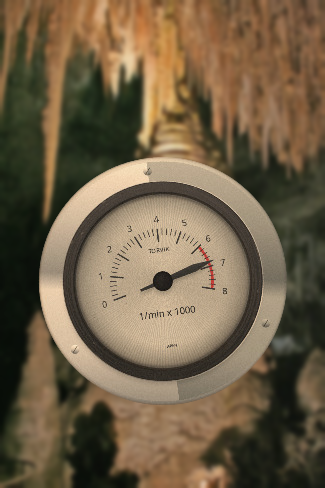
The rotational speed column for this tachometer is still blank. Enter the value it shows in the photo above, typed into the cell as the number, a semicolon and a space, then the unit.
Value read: 6800; rpm
